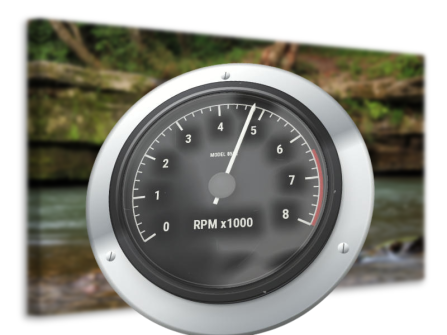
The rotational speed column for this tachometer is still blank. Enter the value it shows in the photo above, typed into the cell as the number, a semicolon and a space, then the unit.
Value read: 4800; rpm
